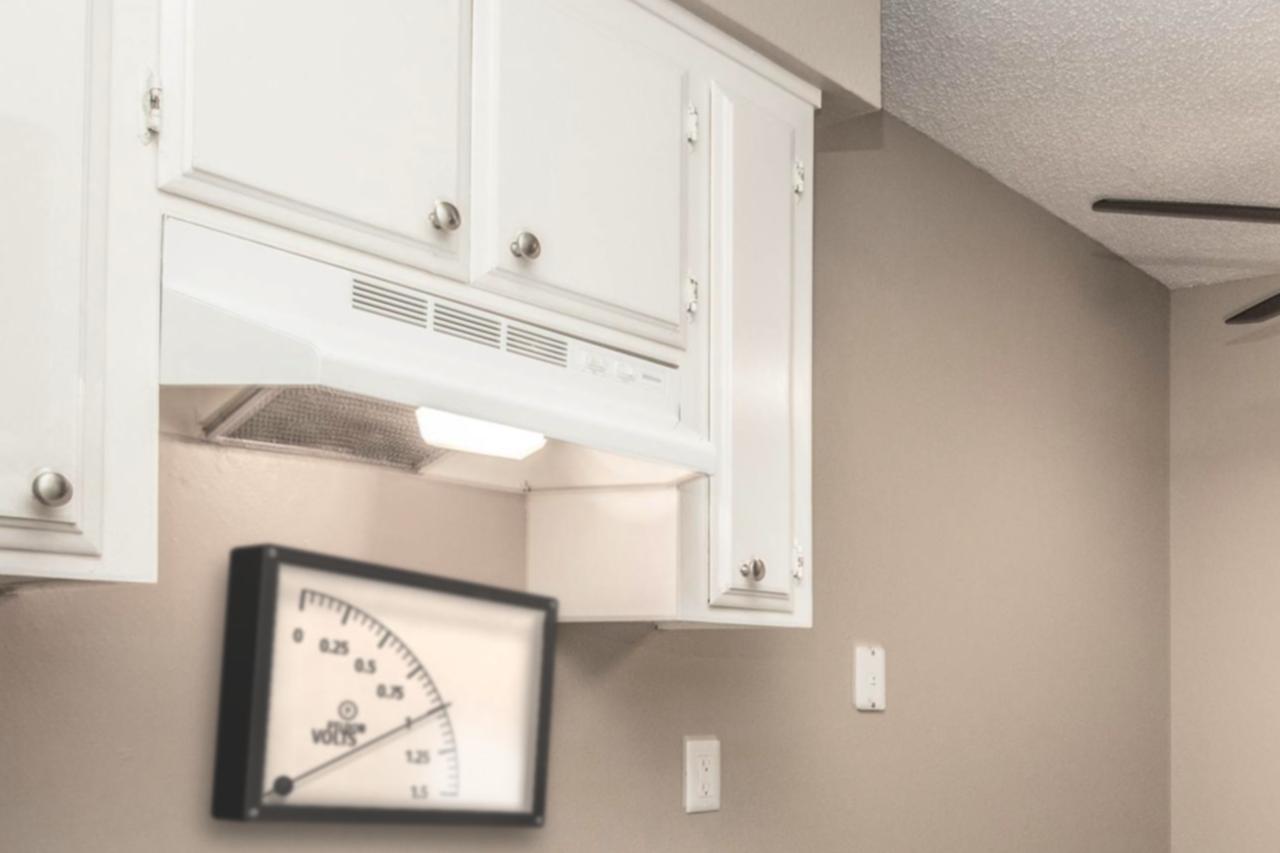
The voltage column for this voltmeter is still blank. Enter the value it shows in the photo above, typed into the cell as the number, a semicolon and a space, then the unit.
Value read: 1; V
